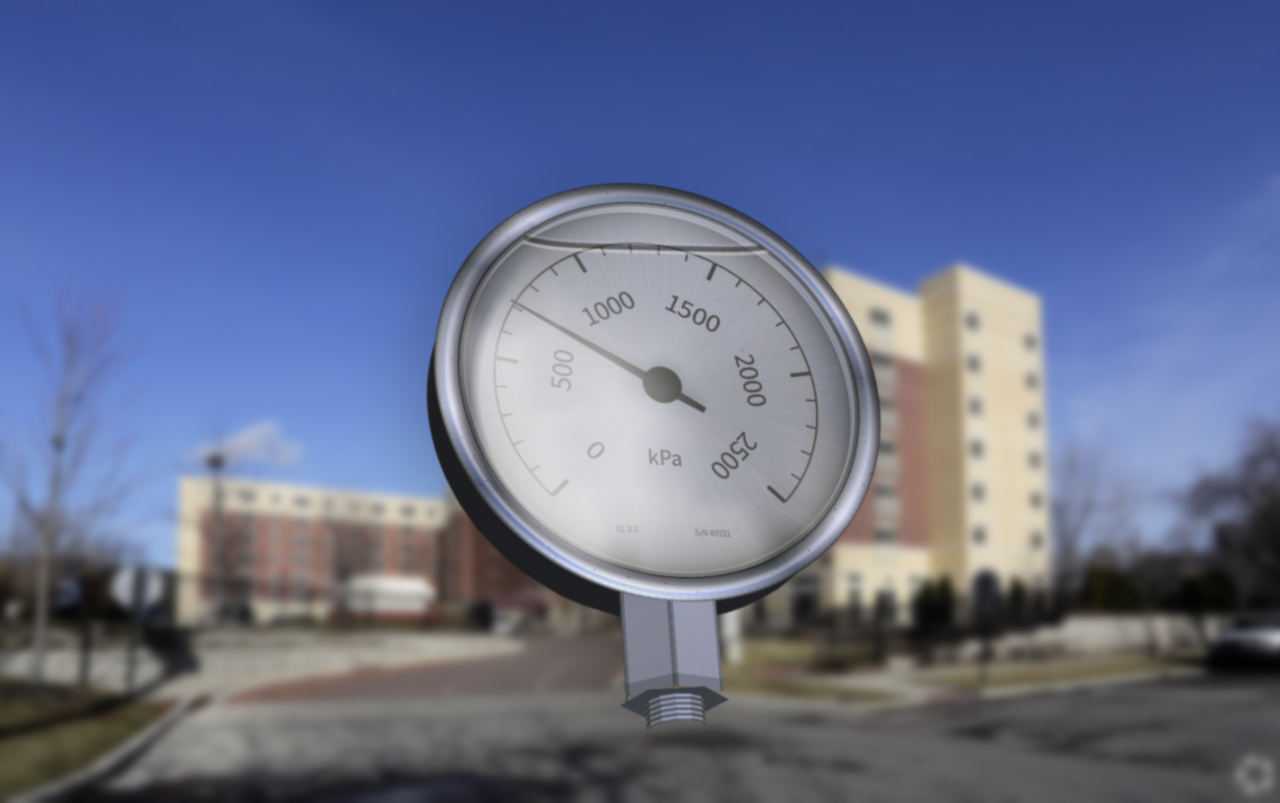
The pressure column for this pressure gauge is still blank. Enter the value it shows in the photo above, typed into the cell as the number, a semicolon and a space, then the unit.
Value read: 700; kPa
